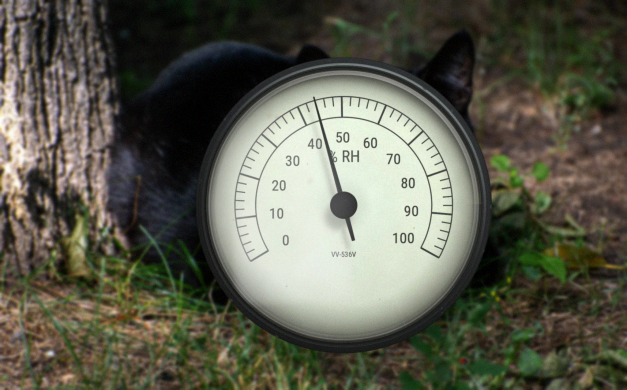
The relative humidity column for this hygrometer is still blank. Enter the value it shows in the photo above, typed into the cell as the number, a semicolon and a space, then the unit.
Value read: 44; %
